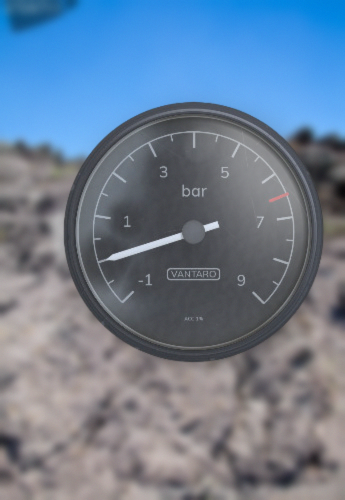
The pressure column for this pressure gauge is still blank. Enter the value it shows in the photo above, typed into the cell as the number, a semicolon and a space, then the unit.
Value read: 0; bar
